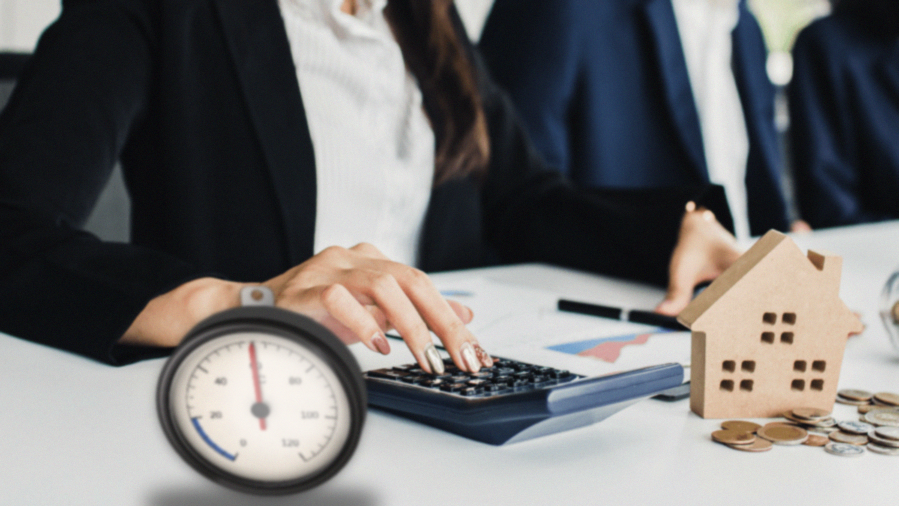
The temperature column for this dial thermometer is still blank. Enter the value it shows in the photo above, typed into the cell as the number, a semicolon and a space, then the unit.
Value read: 60; °C
